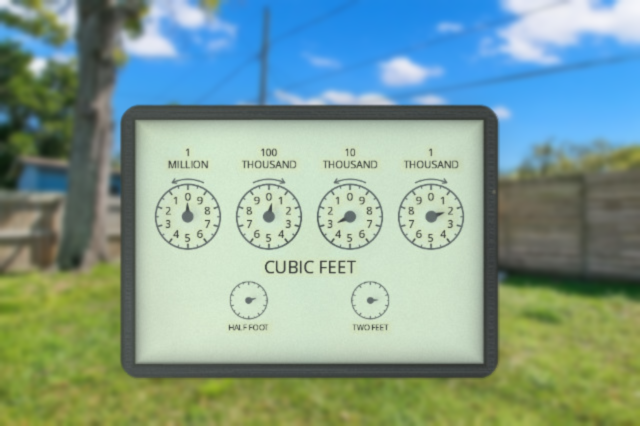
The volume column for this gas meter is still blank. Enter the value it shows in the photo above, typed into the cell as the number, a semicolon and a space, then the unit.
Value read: 3200; ft³
